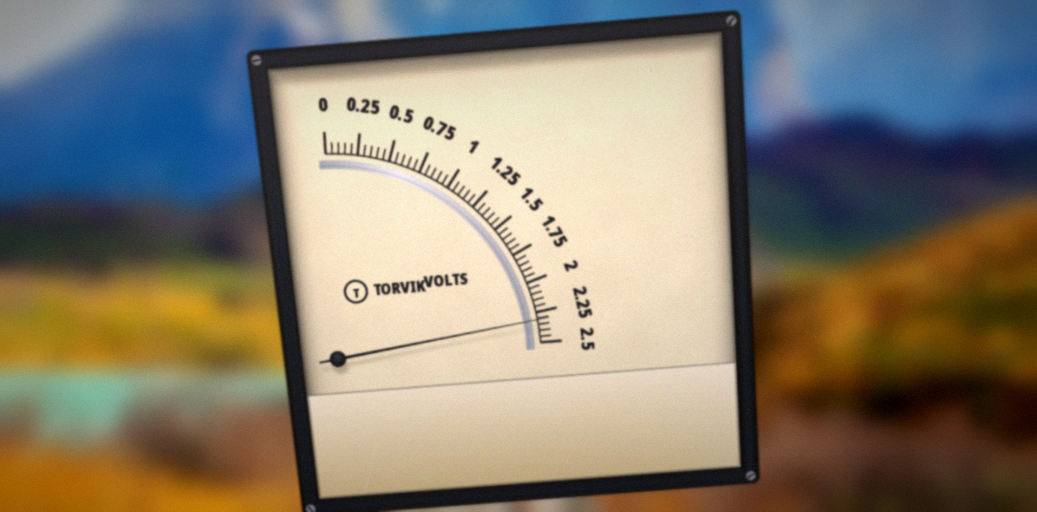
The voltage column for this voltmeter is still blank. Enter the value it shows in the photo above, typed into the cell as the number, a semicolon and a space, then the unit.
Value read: 2.3; V
